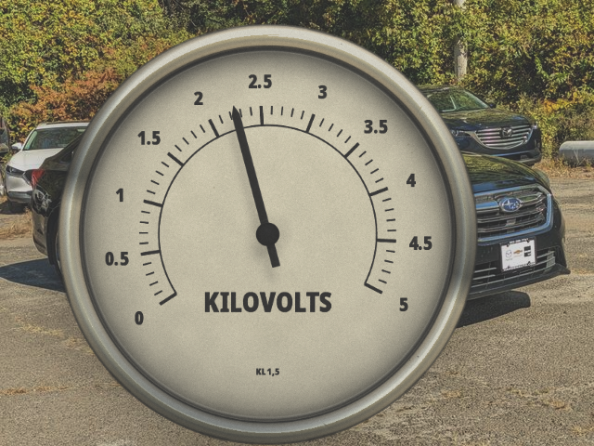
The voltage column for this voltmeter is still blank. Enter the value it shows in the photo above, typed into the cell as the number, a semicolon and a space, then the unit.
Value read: 2.25; kV
